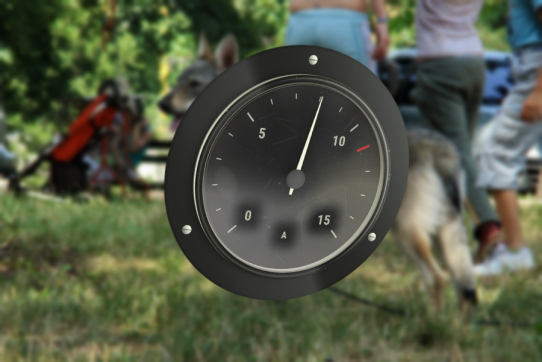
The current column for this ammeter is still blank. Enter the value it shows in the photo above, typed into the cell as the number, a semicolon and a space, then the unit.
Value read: 8; A
